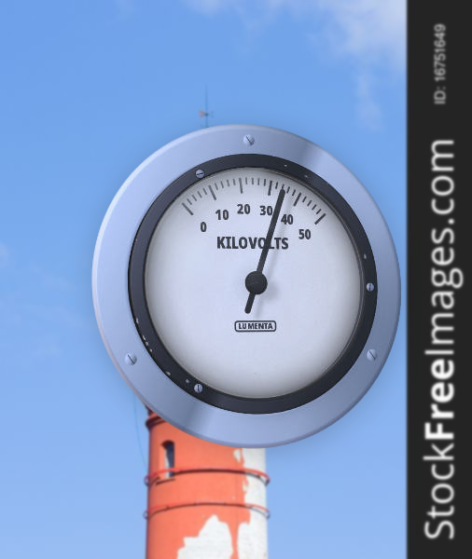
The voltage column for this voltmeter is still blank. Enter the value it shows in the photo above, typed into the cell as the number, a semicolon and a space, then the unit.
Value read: 34; kV
